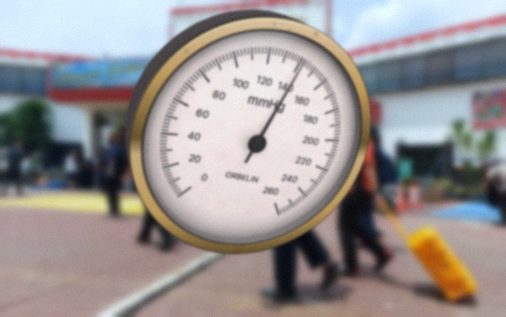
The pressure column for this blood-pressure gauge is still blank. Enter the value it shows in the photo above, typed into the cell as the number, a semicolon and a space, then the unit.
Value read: 140; mmHg
